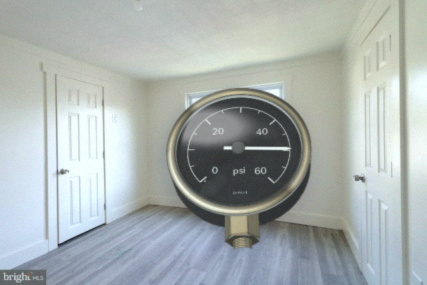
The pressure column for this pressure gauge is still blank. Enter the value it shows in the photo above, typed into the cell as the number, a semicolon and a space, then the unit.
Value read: 50; psi
